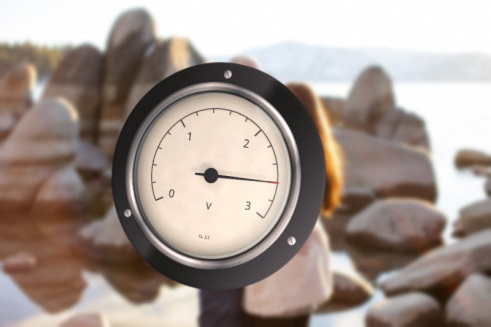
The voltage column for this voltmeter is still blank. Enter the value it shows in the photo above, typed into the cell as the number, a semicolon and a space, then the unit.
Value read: 2.6; V
